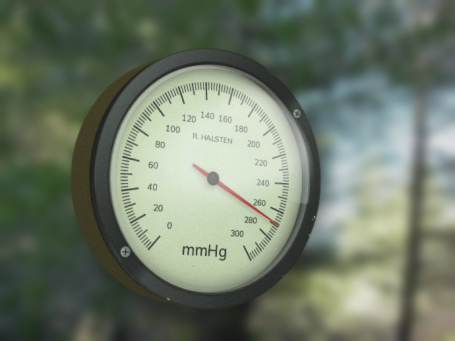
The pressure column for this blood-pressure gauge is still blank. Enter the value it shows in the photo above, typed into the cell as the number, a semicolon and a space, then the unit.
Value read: 270; mmHg
